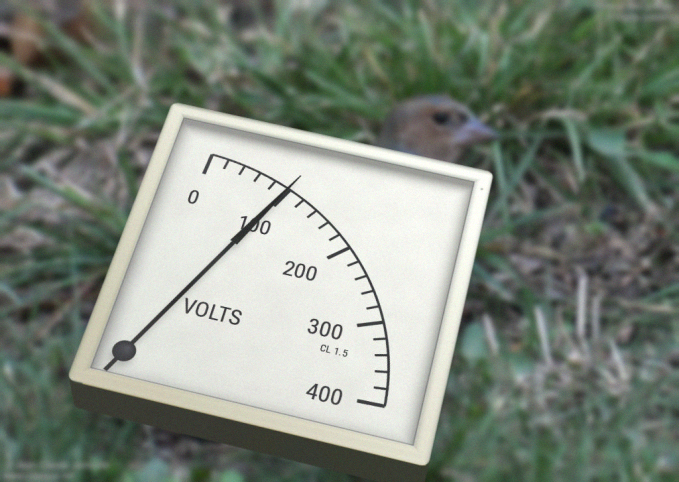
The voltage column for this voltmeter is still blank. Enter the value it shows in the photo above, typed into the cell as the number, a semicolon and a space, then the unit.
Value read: 100; V
